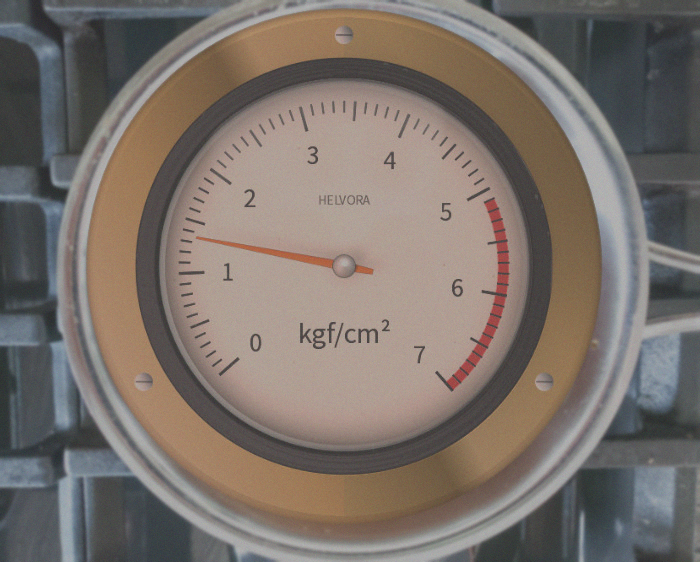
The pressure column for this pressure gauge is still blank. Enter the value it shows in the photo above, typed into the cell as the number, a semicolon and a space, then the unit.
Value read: 1.35; kg/cm²
